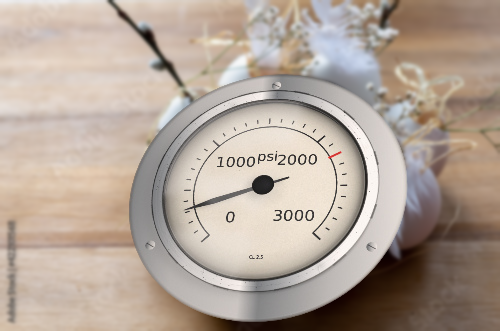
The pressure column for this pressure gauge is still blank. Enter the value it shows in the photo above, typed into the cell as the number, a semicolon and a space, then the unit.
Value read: 300; psi
